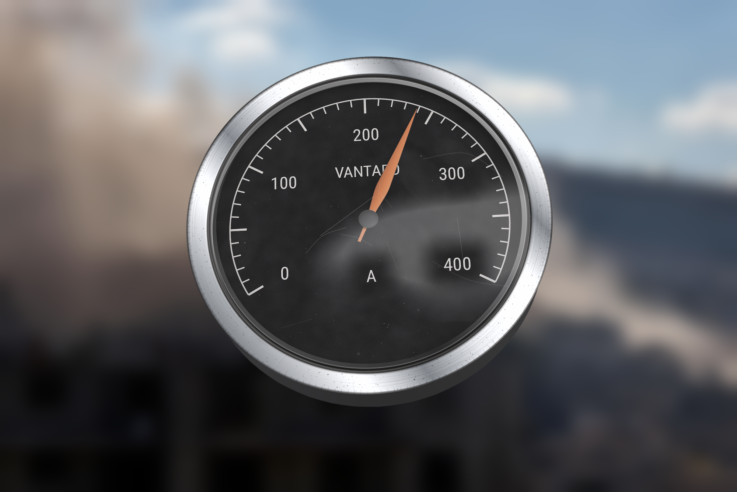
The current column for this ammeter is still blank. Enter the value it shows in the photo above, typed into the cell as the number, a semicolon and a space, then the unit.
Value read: 240; A
